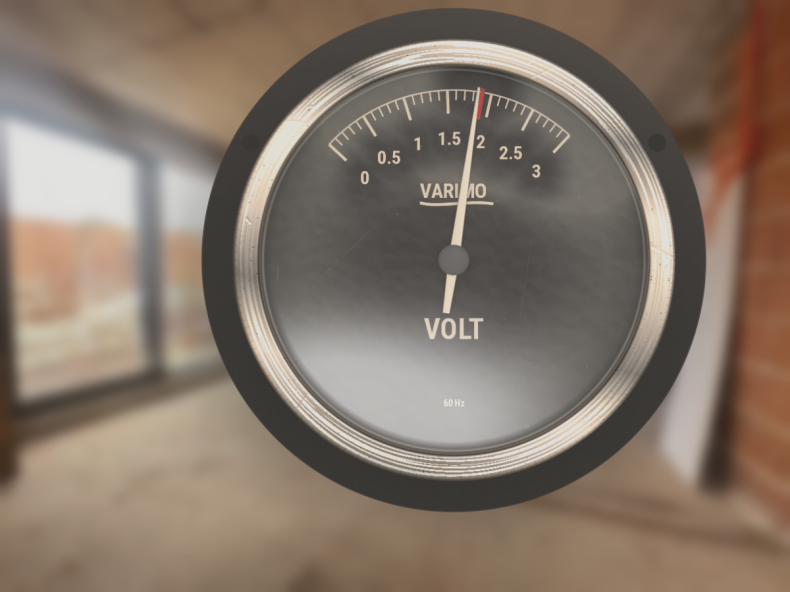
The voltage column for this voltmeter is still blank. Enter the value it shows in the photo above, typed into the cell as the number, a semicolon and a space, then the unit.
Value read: 1.85; V
